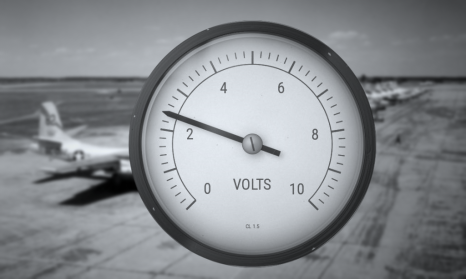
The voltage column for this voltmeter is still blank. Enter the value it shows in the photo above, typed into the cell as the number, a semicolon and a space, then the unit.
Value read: 2.4; V
